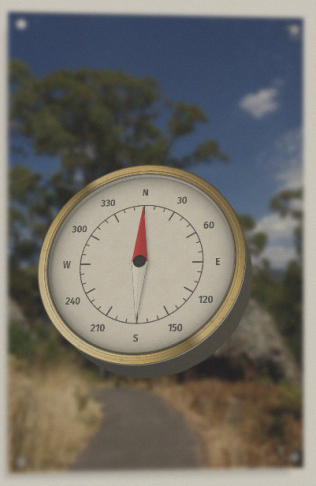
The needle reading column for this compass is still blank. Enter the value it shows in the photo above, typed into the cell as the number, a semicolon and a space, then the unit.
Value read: 0; °
